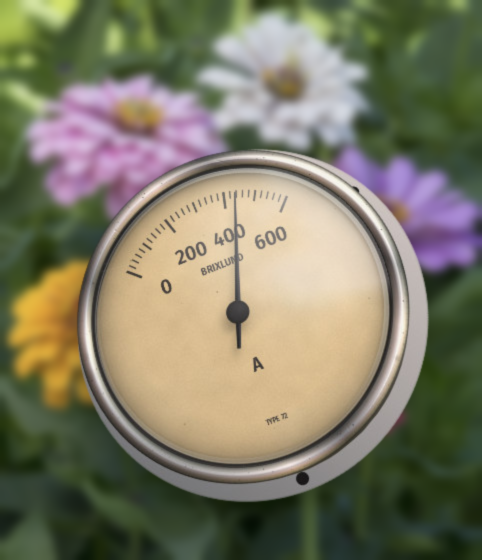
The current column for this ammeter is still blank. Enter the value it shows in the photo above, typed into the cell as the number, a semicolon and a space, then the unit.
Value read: 440; A
